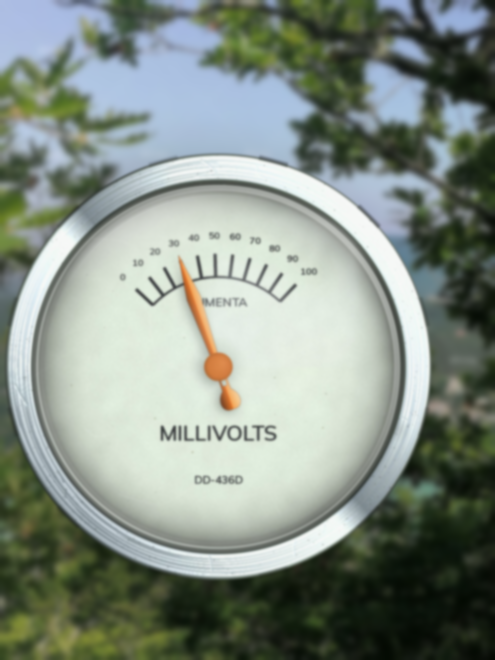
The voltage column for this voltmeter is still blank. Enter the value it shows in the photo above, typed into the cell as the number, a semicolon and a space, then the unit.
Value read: 30; mV
